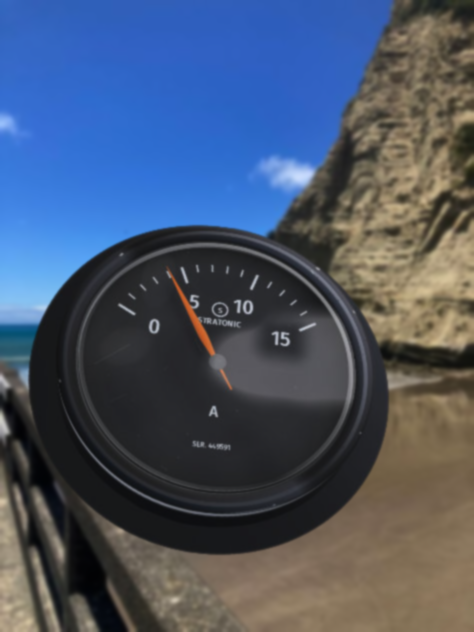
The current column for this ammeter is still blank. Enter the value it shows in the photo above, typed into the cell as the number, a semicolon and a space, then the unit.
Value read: 4; A
